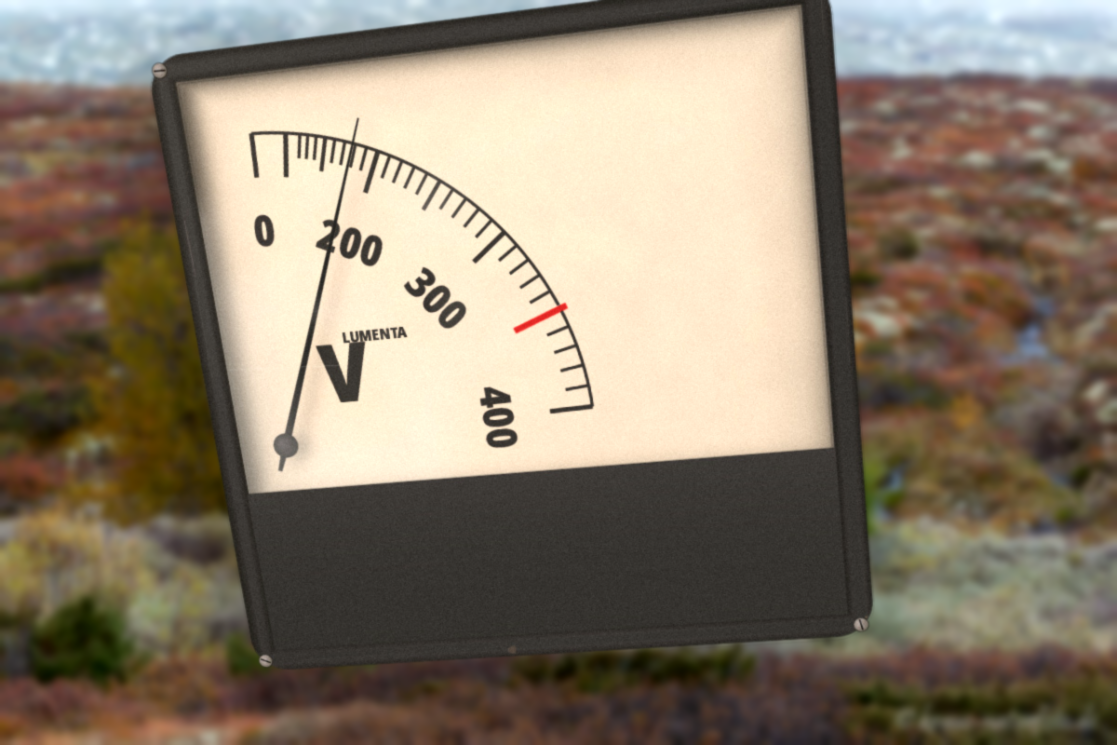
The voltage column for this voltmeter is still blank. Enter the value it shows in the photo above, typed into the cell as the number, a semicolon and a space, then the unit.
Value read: 180; V
